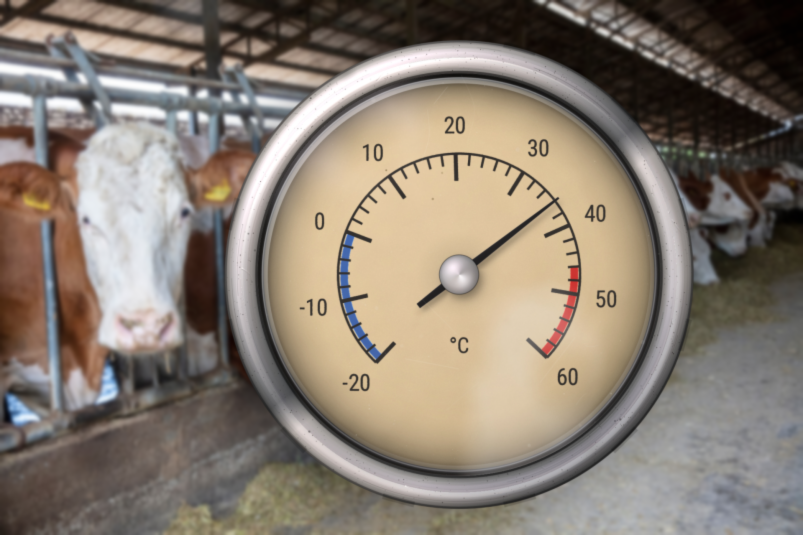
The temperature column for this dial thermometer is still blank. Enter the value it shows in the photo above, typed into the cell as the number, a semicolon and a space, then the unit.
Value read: 36; °C
